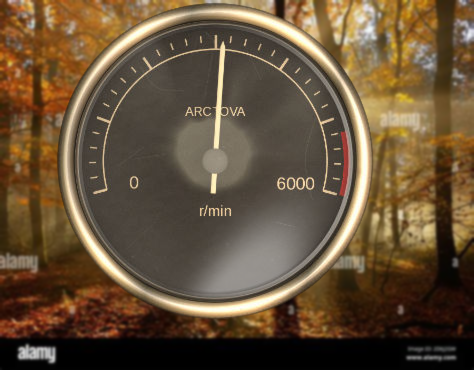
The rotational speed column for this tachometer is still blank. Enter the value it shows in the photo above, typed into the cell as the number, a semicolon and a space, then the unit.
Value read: 3100; rpm
